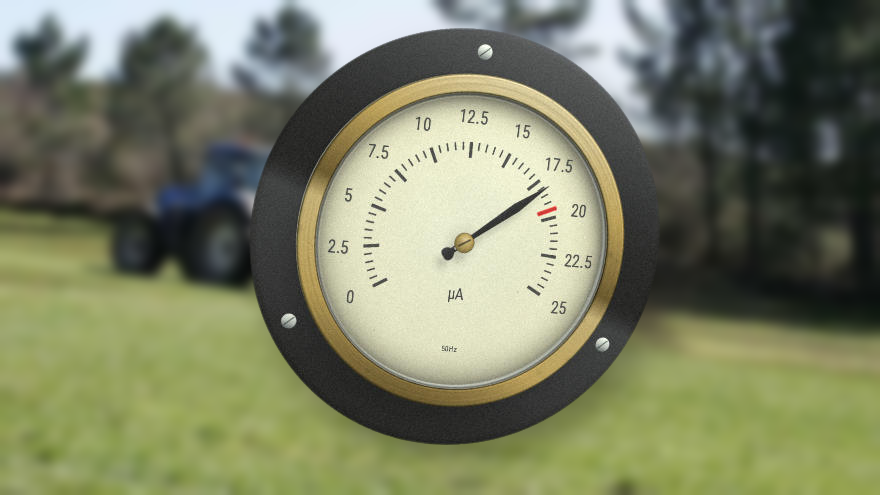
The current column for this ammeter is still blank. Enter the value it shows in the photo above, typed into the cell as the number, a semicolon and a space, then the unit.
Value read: 18; µA
